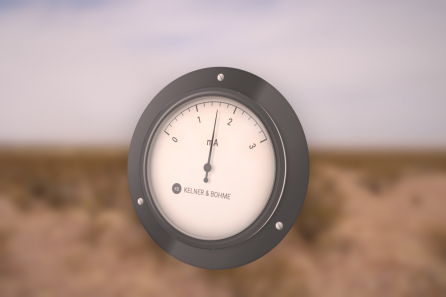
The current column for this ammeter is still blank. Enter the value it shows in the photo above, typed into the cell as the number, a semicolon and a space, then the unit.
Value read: 1.6; mA
